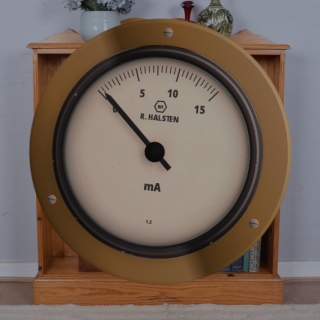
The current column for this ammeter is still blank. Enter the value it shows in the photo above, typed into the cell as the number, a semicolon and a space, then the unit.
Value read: 0.5; mA
